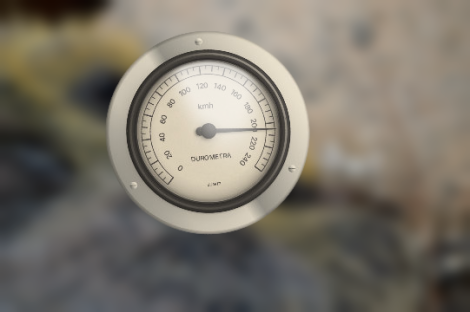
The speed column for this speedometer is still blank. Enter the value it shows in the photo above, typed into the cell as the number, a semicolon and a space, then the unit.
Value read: 205; km/h
